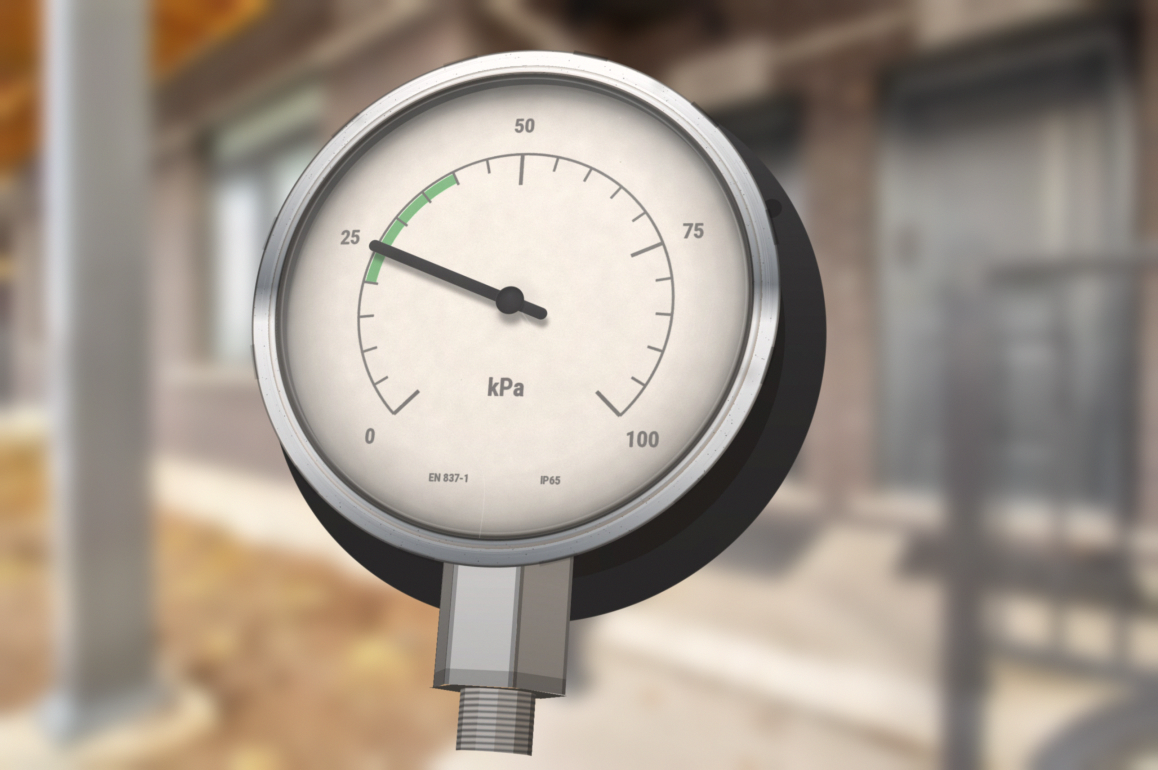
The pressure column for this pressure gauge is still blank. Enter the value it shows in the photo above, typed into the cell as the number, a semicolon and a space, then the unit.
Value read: 25; kPa
